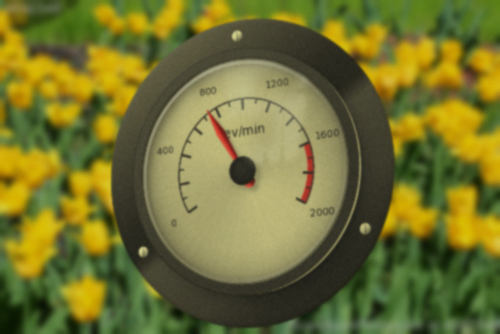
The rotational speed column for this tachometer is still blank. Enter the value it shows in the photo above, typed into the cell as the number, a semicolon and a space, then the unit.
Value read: 750; rpm
